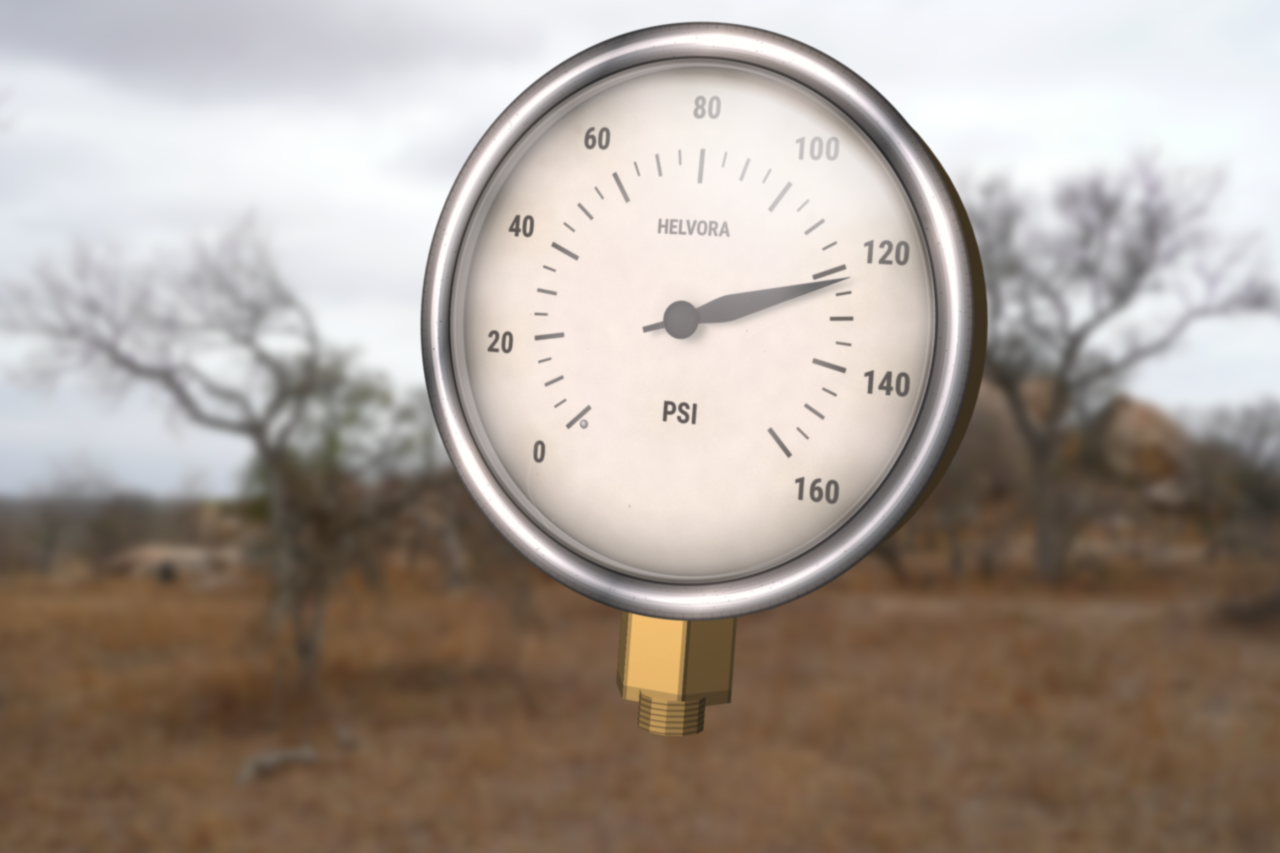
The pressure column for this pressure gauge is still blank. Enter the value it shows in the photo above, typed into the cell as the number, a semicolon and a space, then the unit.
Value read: 122.5; psi
